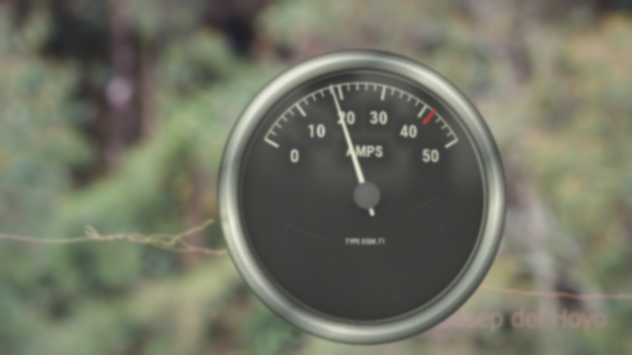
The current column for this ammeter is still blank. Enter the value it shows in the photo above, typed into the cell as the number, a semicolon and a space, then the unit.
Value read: 18; A
